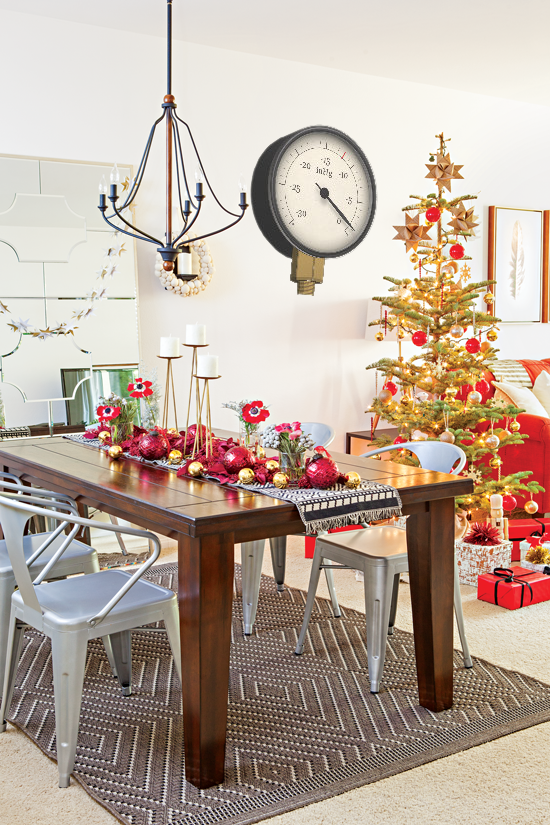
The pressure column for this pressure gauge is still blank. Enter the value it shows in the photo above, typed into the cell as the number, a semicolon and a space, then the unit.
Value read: -1; inHg
